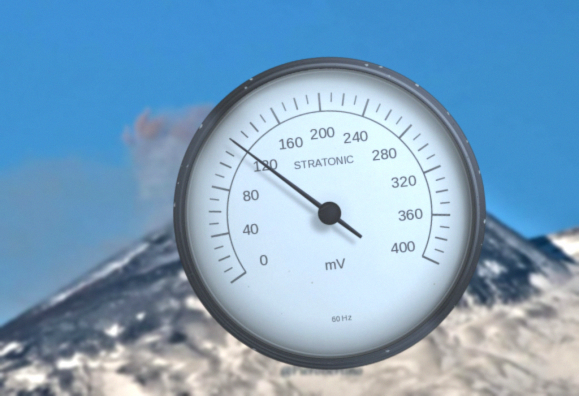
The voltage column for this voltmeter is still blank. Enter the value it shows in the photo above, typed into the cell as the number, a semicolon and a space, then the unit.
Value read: 120; mV
